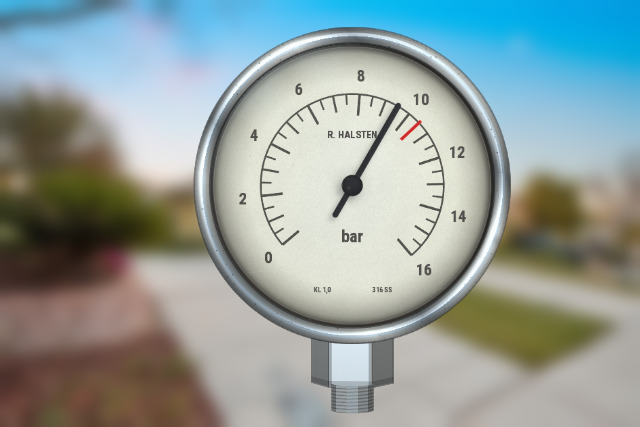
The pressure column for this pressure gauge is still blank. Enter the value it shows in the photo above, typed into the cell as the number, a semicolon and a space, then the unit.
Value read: 9.5; bar
